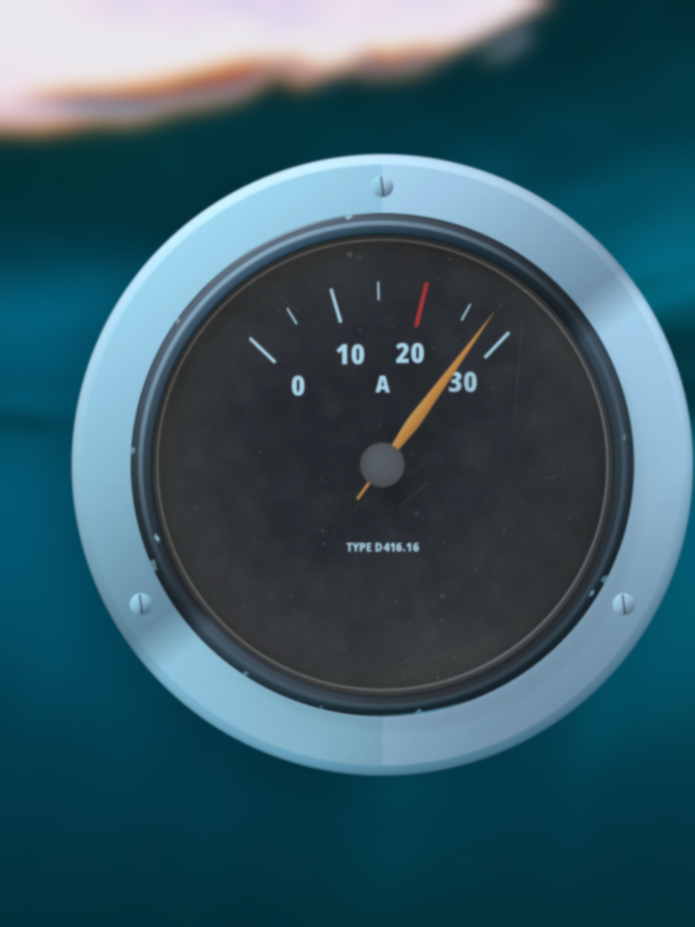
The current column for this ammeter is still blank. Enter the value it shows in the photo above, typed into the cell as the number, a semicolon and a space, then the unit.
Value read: 27.5; A
